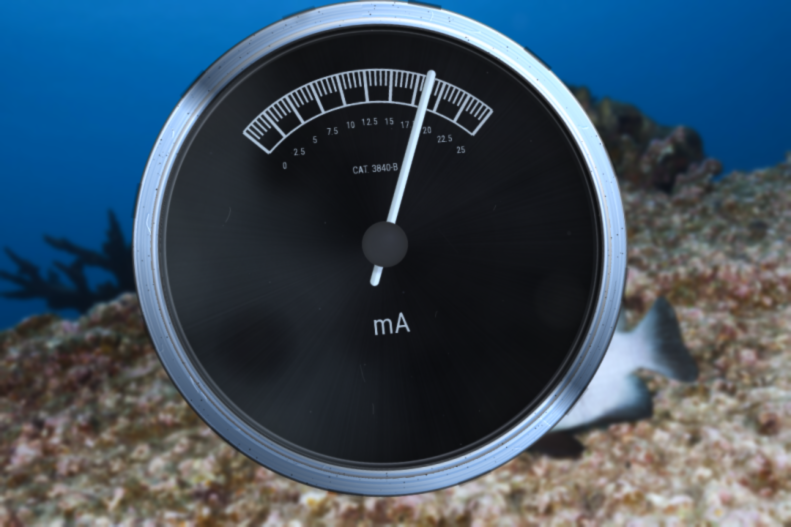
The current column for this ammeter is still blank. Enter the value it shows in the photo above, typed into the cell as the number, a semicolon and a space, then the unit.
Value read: 18.5; mA
